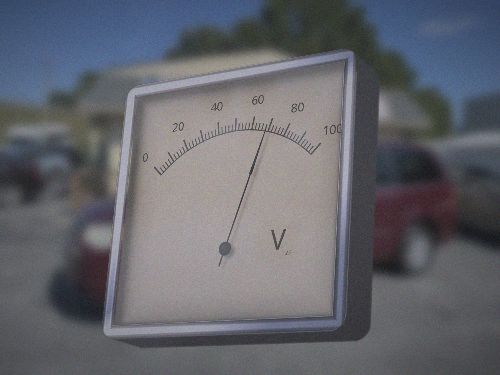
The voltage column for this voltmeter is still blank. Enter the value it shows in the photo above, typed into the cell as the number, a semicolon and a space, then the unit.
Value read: 70; V
